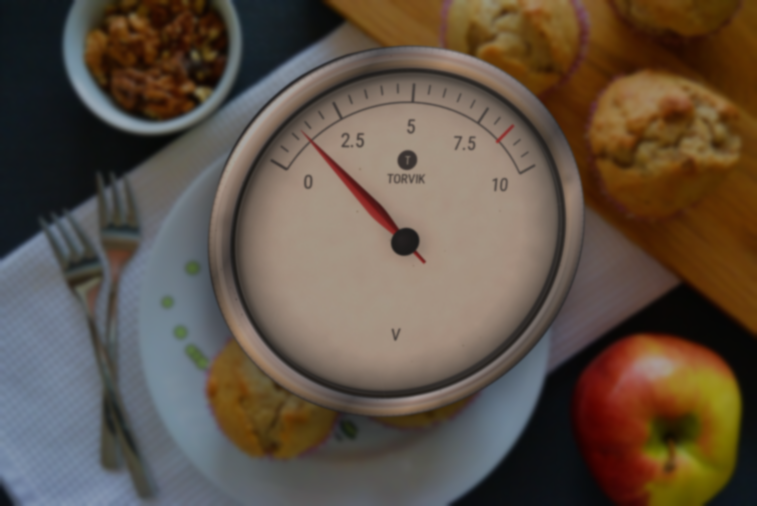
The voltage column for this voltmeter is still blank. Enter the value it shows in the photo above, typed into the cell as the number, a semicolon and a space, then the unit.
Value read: 1.25; V
